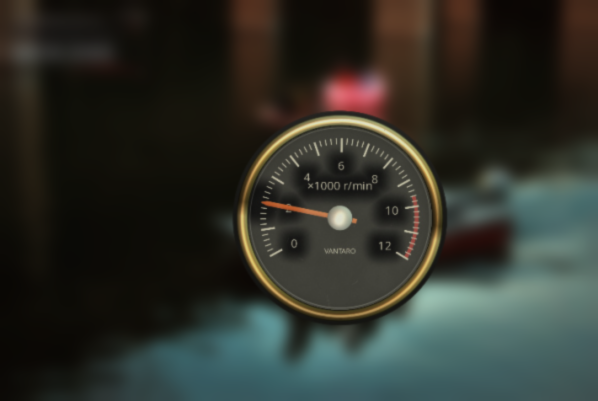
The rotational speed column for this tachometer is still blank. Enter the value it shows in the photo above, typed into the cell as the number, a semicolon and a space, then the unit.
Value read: 2000; rpm
